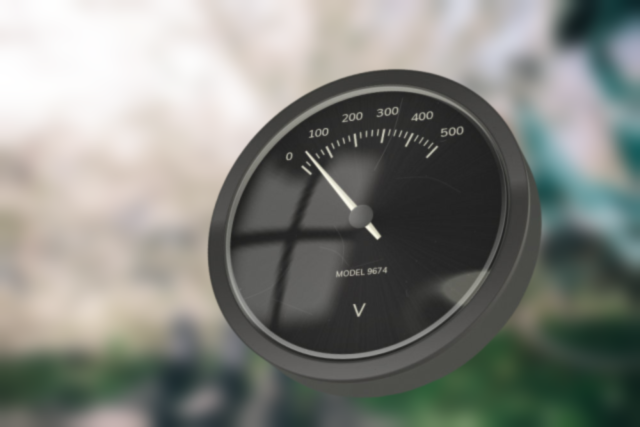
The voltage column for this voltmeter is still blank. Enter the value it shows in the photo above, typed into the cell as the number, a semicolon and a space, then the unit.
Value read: 40; V
